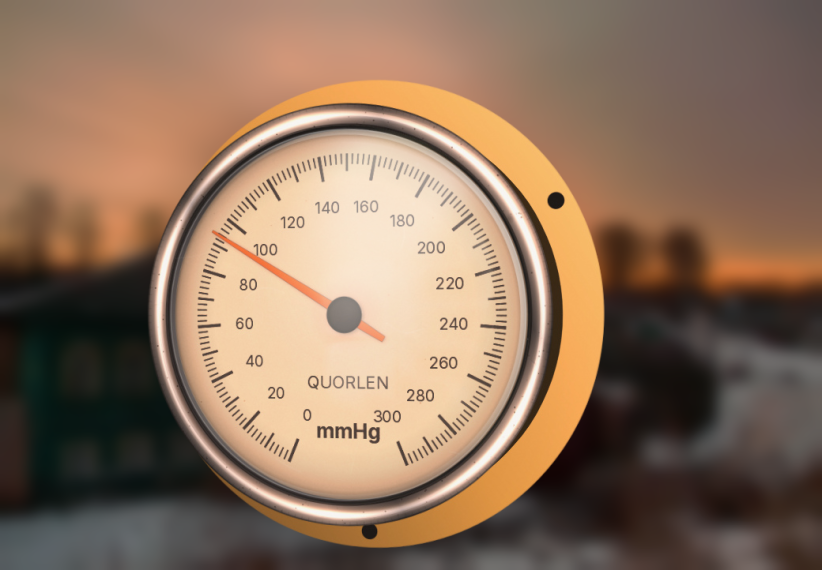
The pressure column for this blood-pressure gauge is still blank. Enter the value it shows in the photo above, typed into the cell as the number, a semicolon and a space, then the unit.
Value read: 94; mmHg
